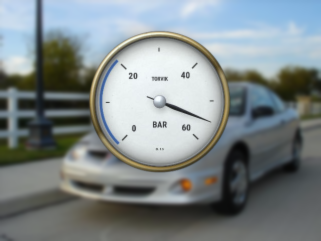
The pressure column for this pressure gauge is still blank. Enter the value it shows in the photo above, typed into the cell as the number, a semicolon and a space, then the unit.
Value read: 55; bar
